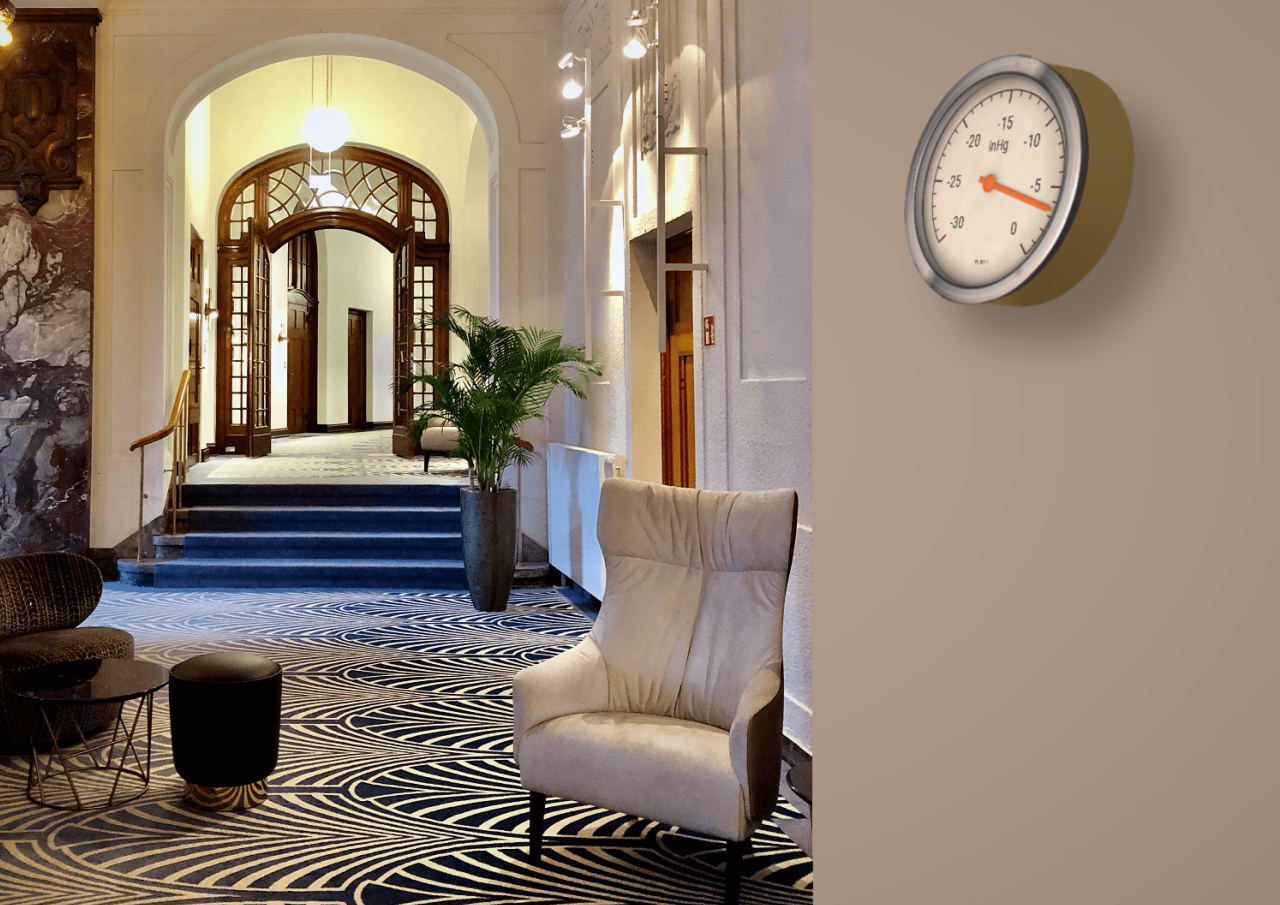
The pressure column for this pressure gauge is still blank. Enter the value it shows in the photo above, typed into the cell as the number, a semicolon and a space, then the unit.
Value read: -3.5; inHg
